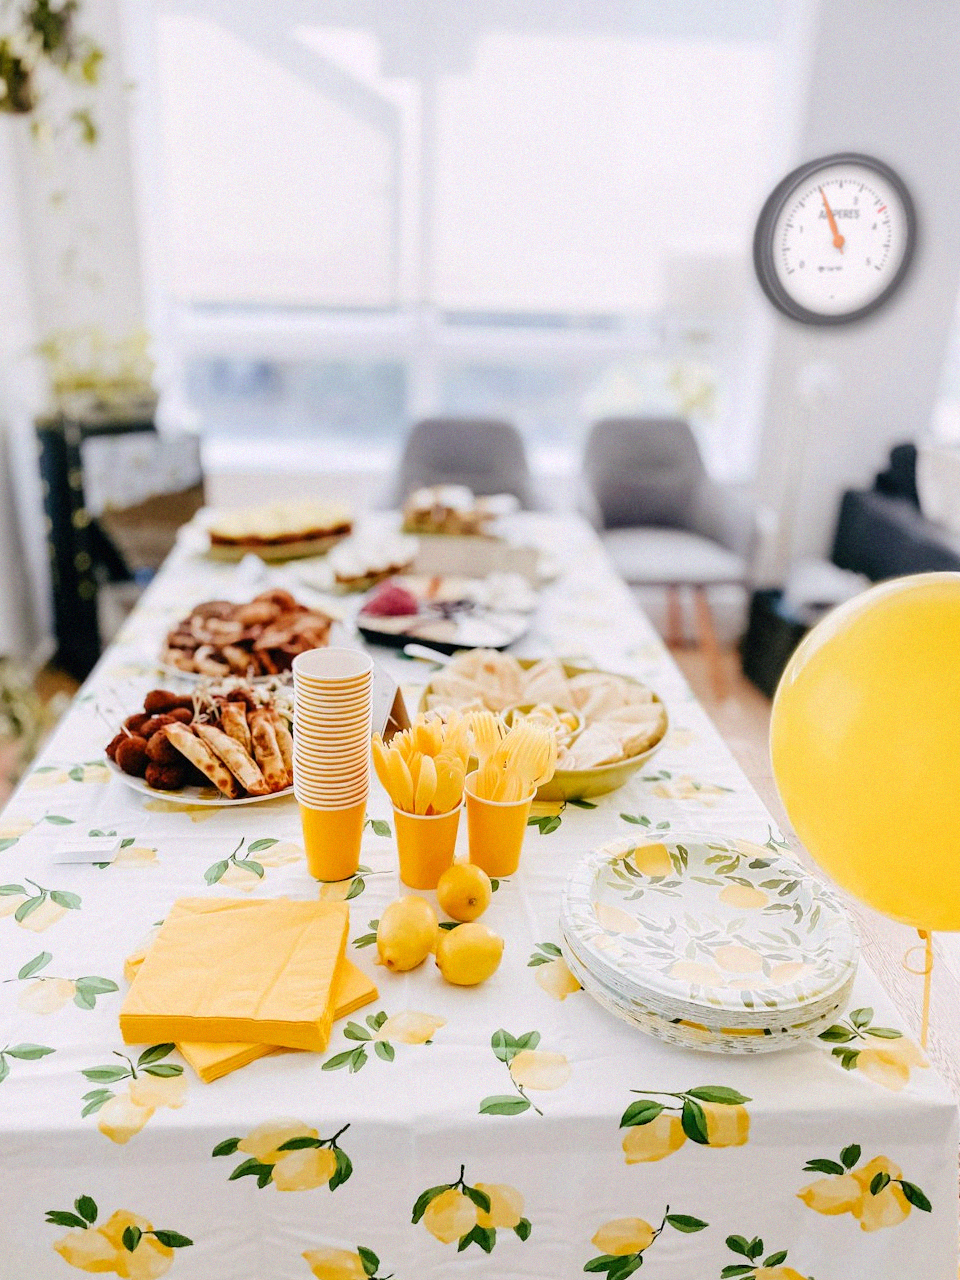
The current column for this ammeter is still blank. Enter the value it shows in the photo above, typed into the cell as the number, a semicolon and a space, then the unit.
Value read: 2; A
